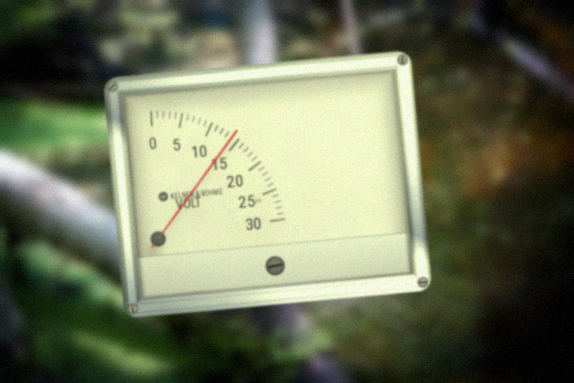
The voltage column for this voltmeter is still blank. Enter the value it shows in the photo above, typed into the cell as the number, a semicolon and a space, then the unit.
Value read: 14; V
